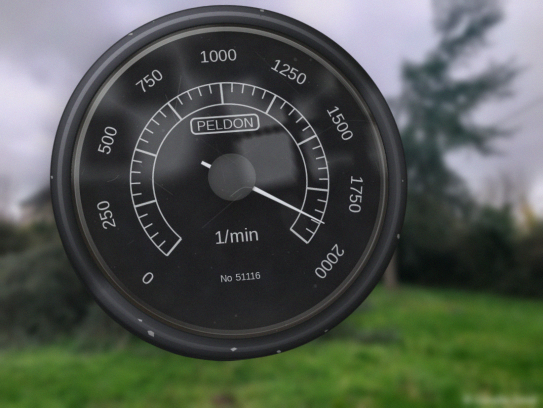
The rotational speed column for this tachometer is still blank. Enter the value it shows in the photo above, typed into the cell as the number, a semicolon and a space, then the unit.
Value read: 1900; rpm
